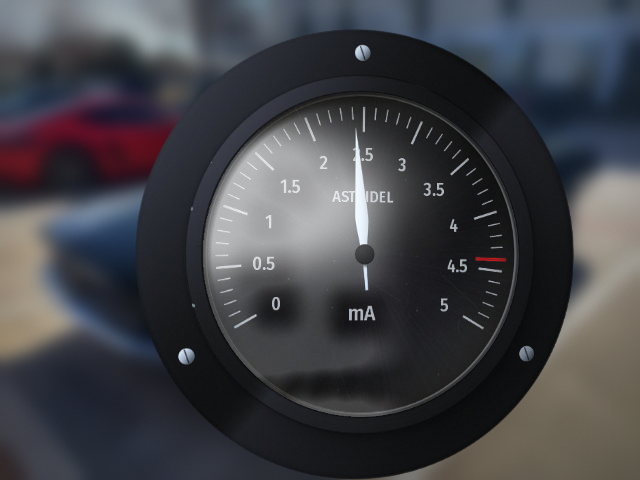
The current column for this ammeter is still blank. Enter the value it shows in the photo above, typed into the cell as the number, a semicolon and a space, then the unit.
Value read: 2.4; mA
